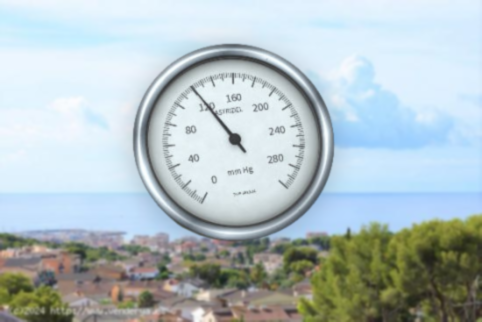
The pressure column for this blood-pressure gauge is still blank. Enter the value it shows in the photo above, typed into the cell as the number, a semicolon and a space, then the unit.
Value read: 120; mmHg
